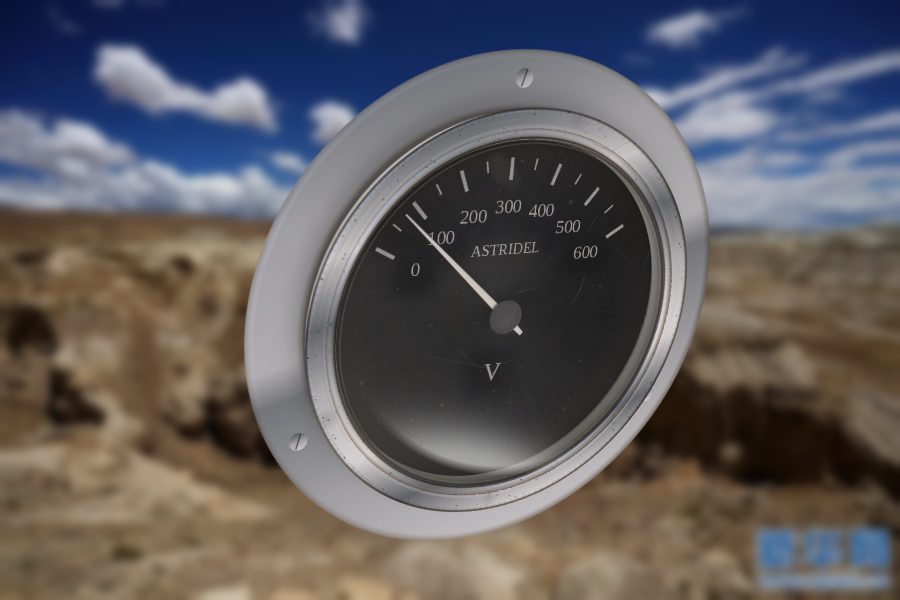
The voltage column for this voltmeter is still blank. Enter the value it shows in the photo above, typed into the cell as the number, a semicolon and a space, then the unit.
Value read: 75; V
